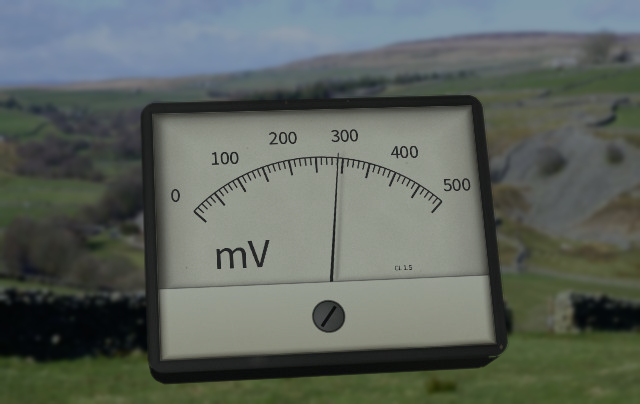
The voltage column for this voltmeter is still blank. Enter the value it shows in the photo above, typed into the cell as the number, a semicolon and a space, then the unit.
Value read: 290; mV
